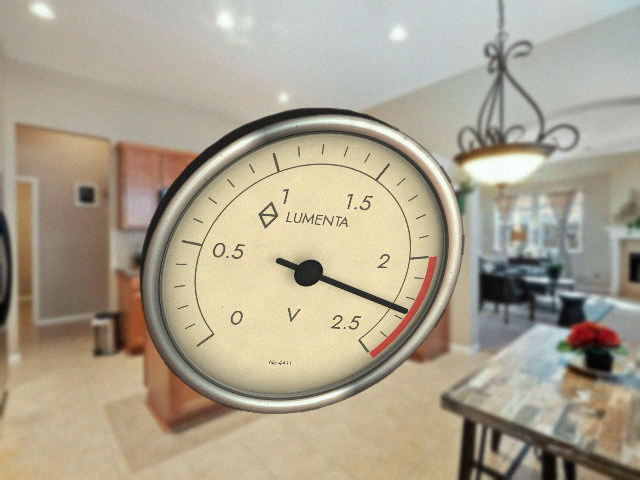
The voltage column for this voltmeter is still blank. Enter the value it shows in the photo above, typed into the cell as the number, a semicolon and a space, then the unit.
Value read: 2.25; V
